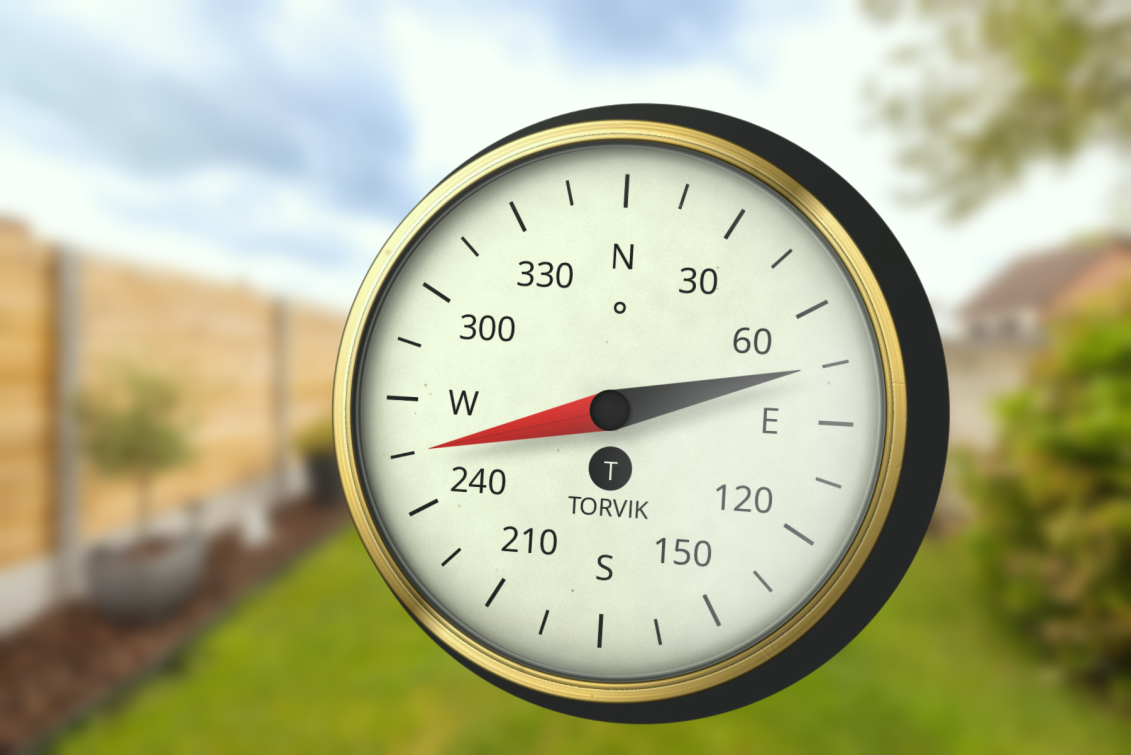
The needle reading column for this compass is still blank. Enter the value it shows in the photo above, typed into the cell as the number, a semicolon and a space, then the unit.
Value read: 255; °
